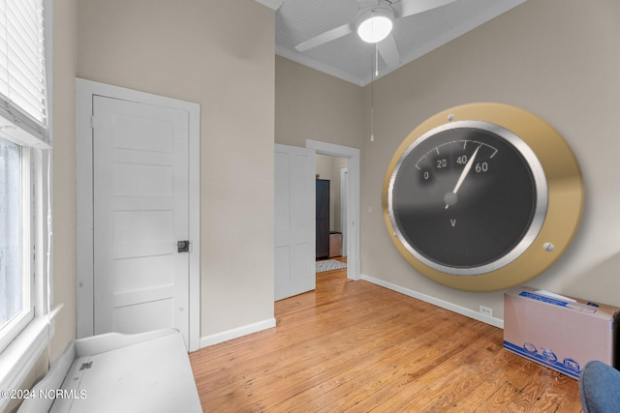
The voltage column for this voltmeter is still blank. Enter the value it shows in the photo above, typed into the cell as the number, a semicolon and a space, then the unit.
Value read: 50; V
